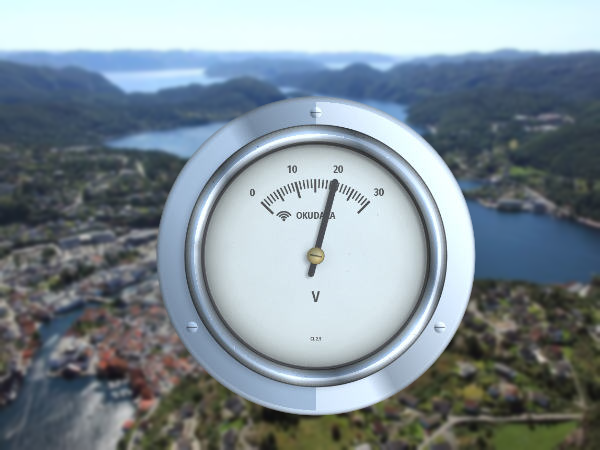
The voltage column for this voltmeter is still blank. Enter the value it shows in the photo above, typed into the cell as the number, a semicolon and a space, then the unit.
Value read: 20; V
